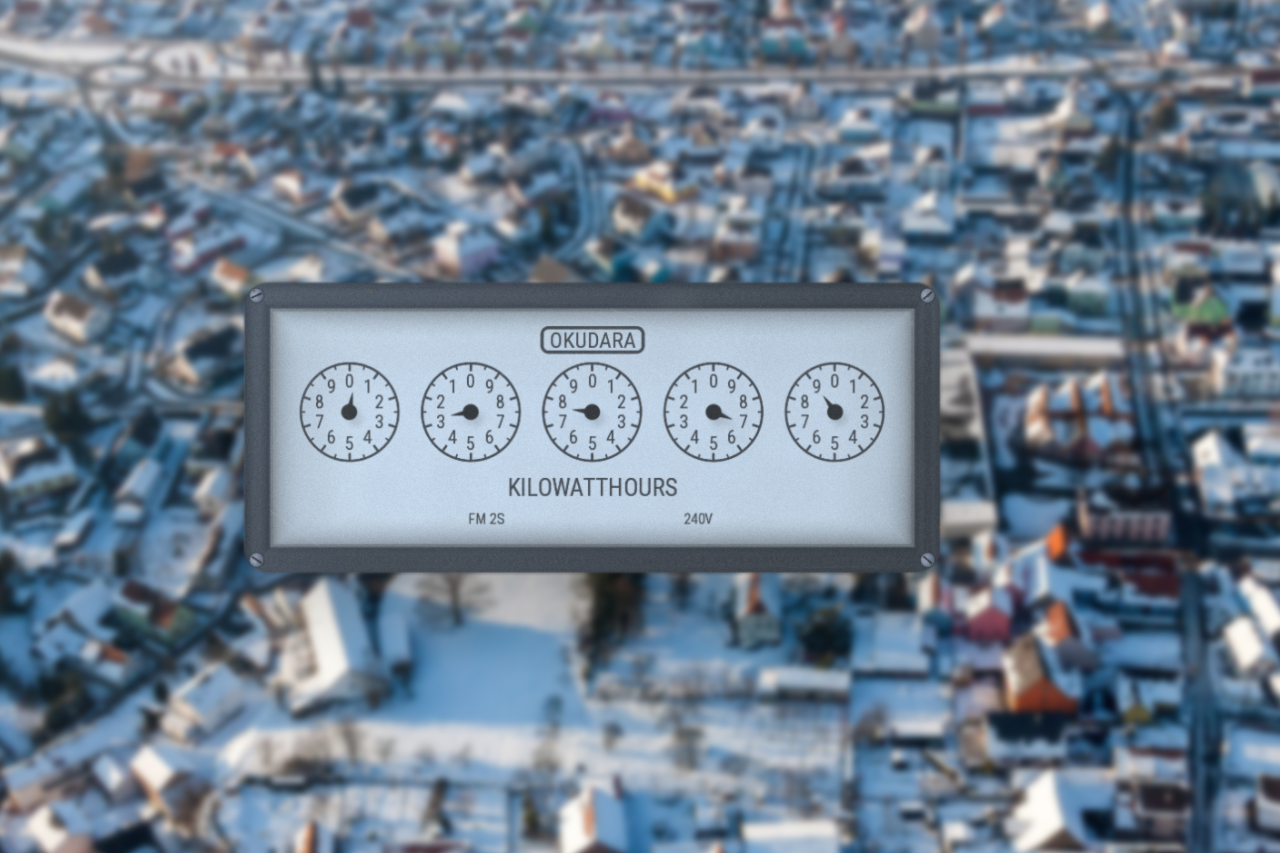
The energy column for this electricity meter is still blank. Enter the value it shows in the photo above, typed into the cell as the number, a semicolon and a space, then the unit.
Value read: 2769; kWh
